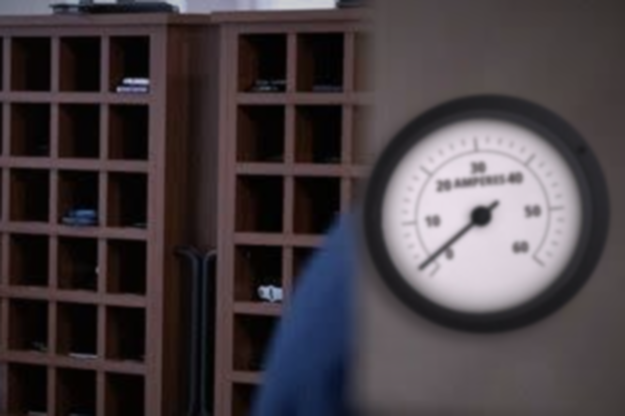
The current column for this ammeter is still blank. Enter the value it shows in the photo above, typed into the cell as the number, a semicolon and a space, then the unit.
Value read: 2; A
